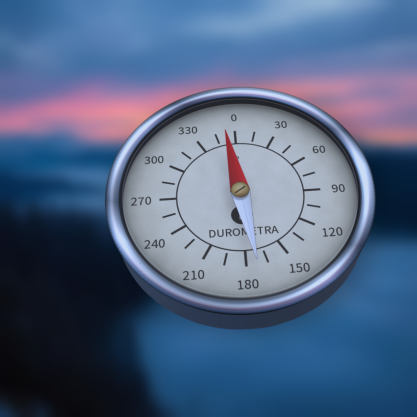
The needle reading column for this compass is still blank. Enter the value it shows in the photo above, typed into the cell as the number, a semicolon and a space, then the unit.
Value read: 352.5; °
